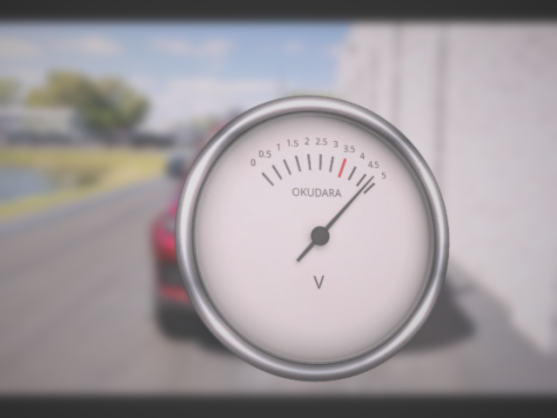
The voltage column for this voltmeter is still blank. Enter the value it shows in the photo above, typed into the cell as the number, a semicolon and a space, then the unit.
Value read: 4.75; V
